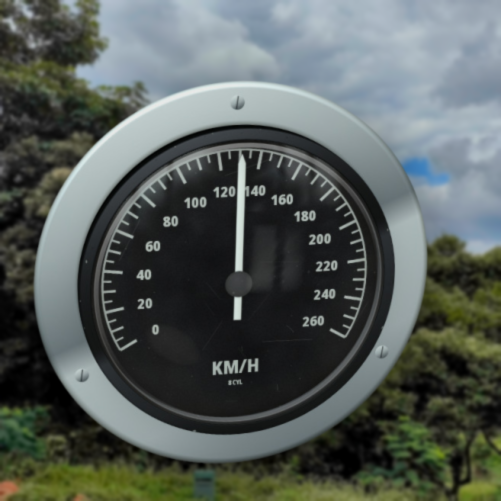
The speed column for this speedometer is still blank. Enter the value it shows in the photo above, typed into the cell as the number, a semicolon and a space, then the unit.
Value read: 130; km/h
